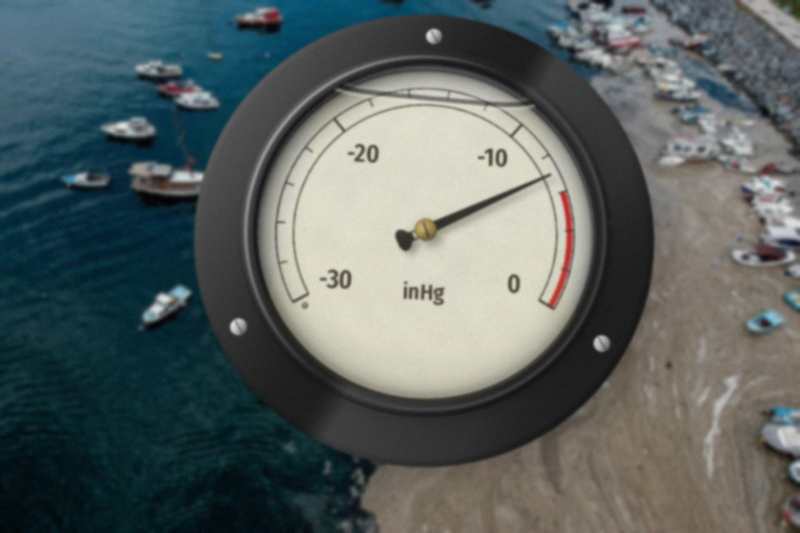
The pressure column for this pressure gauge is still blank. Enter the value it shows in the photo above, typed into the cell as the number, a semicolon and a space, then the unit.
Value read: -7; inHg
